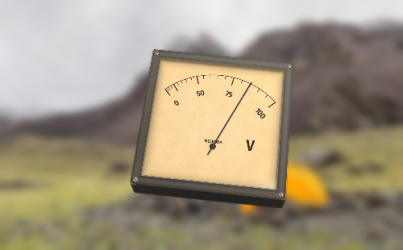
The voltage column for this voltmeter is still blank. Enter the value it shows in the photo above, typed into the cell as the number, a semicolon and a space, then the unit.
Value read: 85; V
